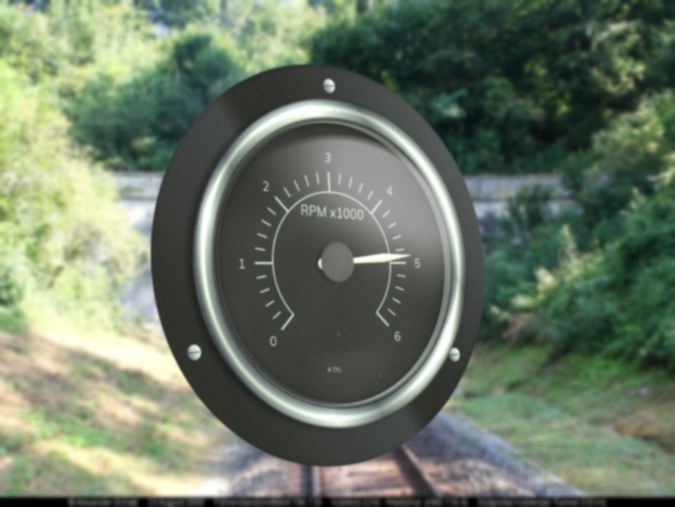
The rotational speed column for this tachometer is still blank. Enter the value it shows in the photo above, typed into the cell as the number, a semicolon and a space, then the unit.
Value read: 4900; rpm
